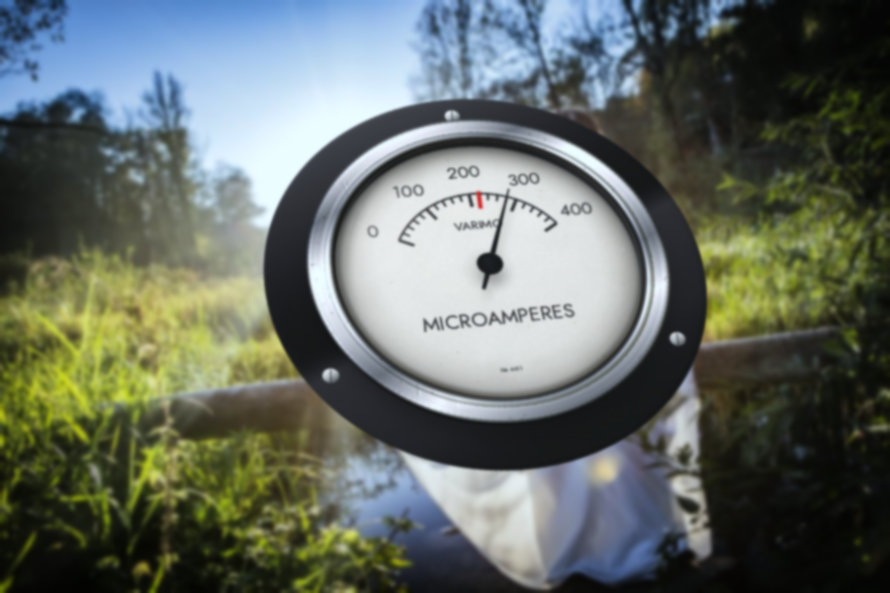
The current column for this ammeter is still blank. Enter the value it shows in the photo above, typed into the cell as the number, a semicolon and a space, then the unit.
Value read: 280; µA
